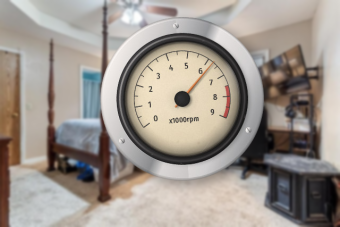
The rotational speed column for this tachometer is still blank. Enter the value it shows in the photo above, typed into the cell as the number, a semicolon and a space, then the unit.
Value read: 6250; rpm
